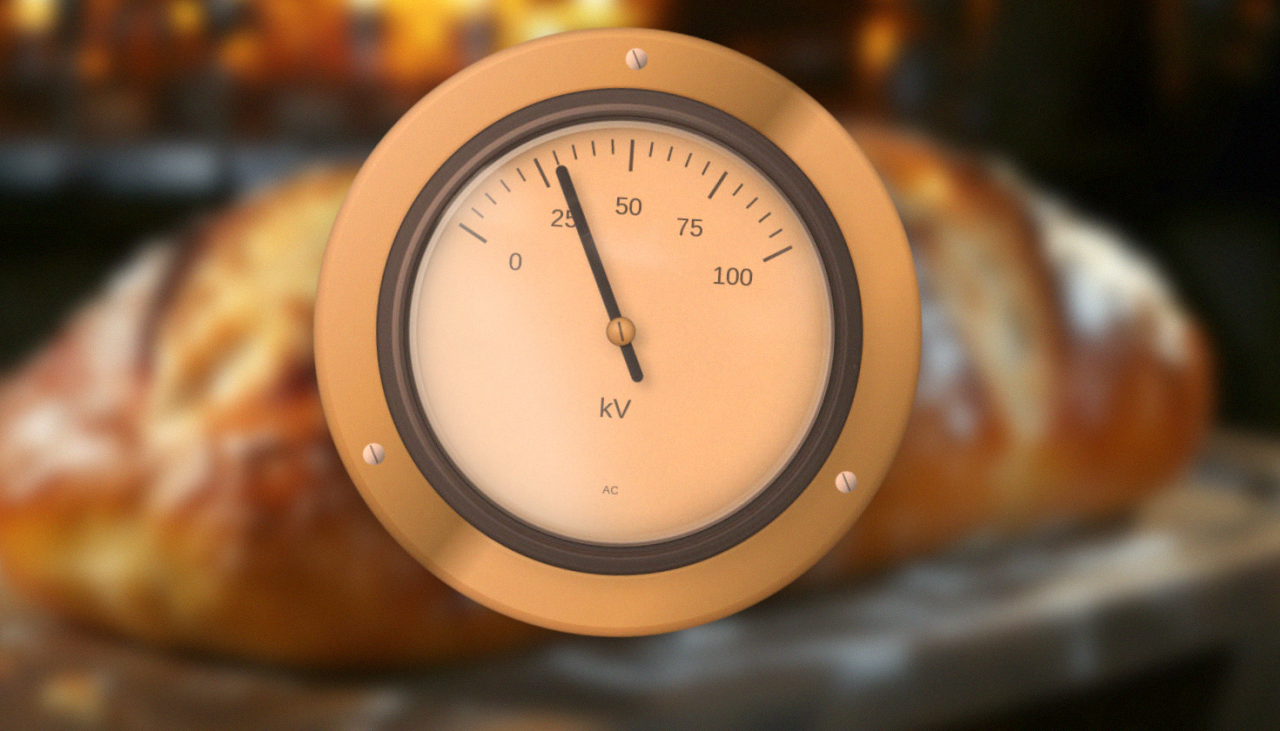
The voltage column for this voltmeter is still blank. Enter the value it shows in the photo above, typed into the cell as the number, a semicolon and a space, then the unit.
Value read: 30; kV
